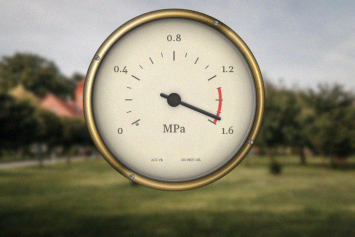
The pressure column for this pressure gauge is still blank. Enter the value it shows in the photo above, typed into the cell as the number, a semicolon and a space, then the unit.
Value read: 1.55; MPa
